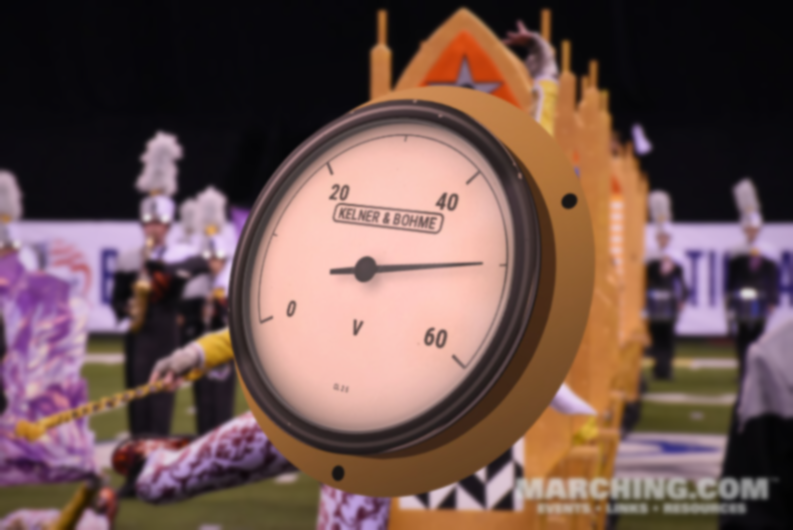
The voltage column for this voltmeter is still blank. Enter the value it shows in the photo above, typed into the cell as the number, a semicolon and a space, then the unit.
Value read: 50; V
